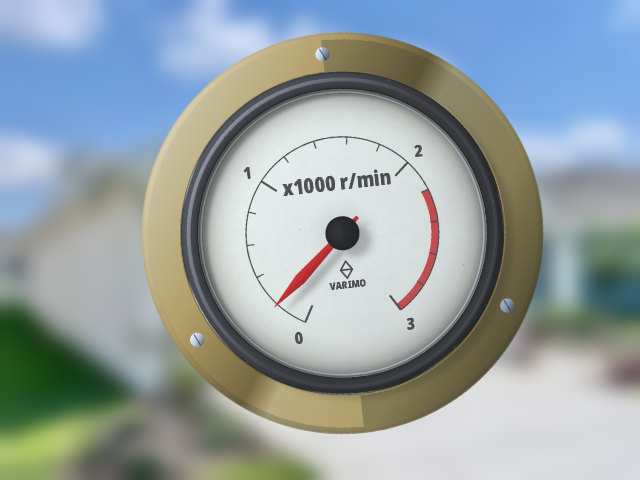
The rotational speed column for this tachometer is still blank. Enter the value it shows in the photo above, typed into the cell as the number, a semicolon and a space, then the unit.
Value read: 200; rpm
